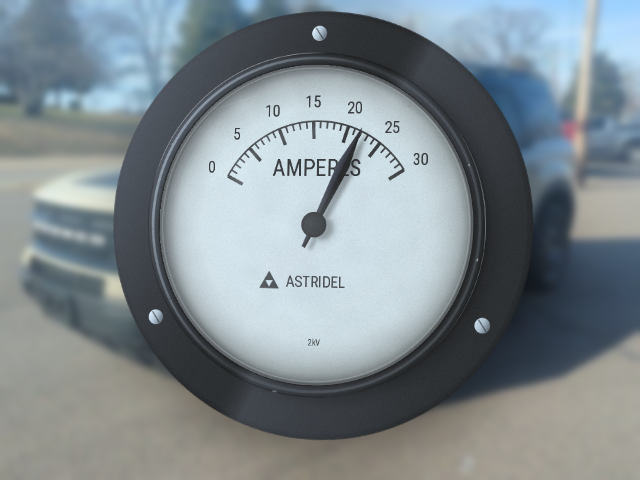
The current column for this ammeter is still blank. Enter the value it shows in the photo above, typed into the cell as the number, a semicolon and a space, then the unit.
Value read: 22; A
